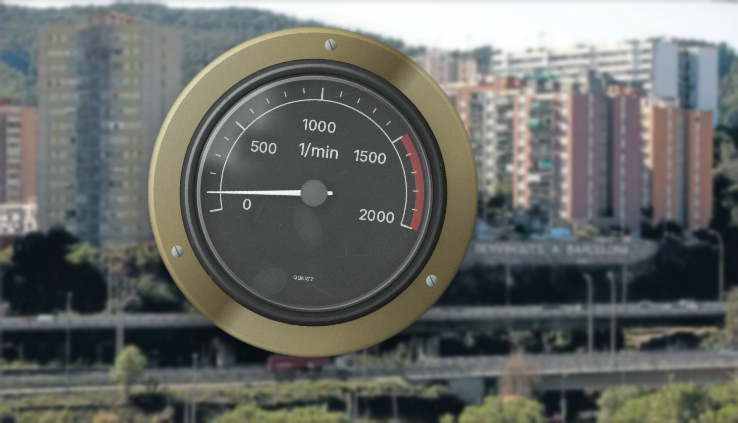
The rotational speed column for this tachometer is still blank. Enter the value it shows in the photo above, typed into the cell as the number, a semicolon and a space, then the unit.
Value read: 100; rpm
